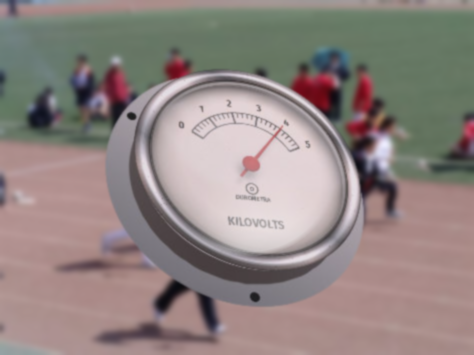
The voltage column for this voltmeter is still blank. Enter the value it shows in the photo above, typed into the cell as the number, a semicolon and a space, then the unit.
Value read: 4; kV
